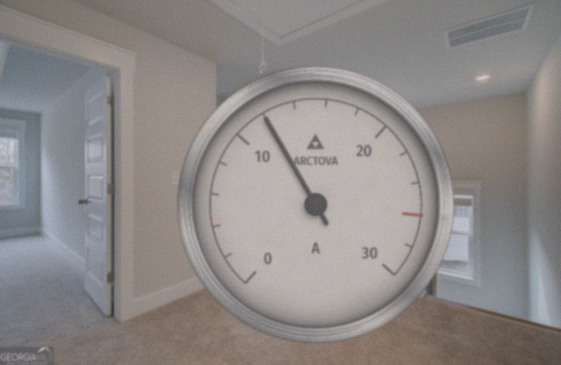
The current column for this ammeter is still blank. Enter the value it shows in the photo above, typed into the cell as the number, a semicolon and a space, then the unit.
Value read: 12; A
